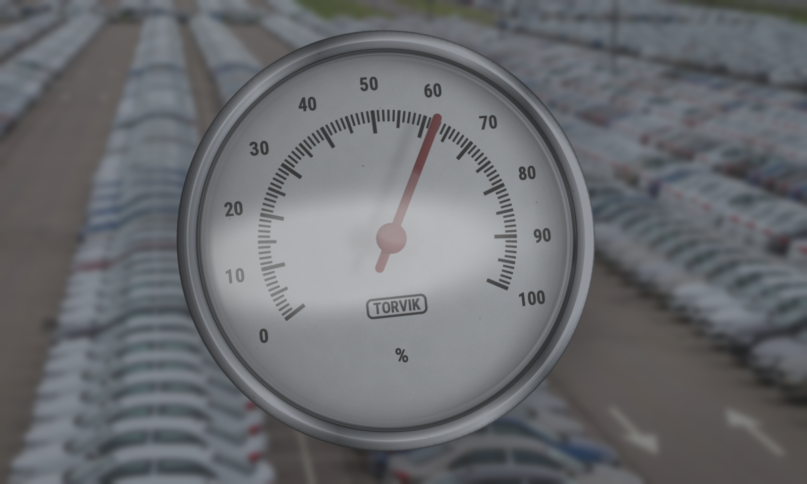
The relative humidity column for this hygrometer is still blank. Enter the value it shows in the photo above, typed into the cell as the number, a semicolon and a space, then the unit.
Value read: 62; %
